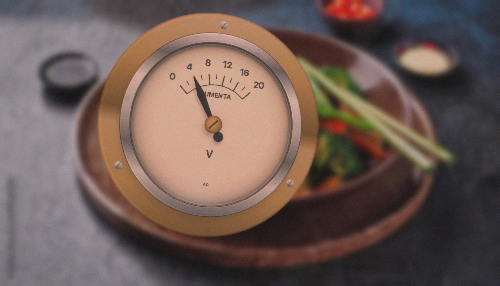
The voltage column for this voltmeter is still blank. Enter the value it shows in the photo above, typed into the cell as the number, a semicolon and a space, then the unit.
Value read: 4; V
